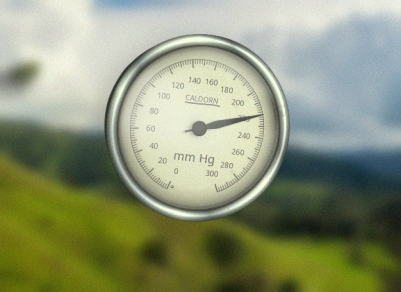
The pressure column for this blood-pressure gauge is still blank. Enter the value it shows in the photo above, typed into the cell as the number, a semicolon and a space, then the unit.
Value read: 220; mmHg
